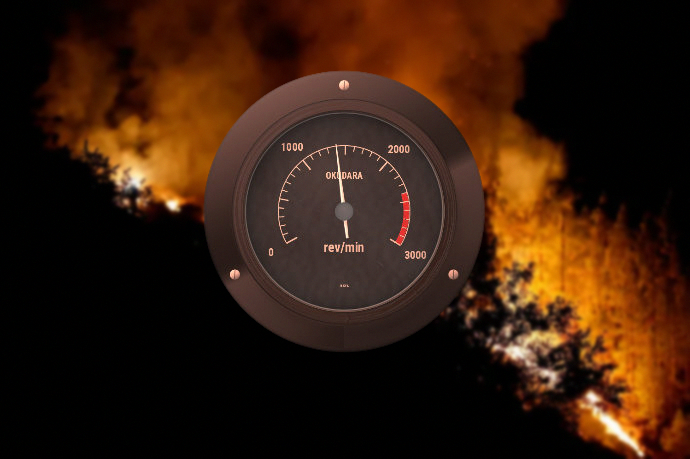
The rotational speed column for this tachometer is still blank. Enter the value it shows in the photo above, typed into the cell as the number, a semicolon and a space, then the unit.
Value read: 1400; rpm
